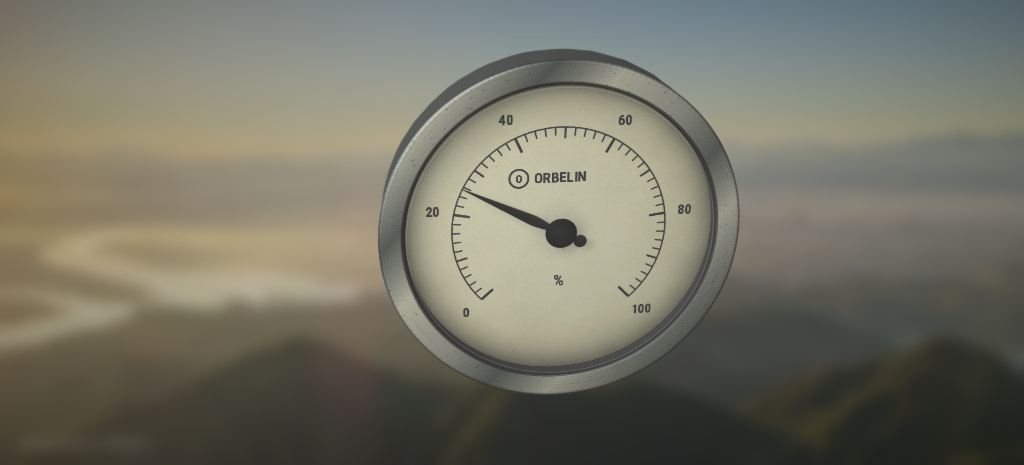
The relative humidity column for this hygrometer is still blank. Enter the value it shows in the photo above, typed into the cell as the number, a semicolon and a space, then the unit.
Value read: 26; %
